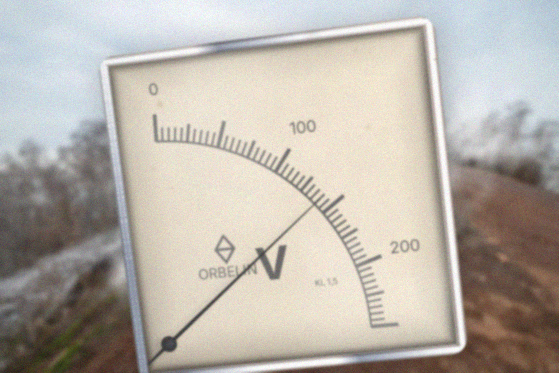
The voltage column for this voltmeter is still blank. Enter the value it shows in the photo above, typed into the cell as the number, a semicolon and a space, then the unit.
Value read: 140; V
